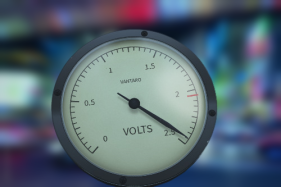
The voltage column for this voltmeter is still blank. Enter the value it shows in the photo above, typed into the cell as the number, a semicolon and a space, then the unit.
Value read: 2.45; V
